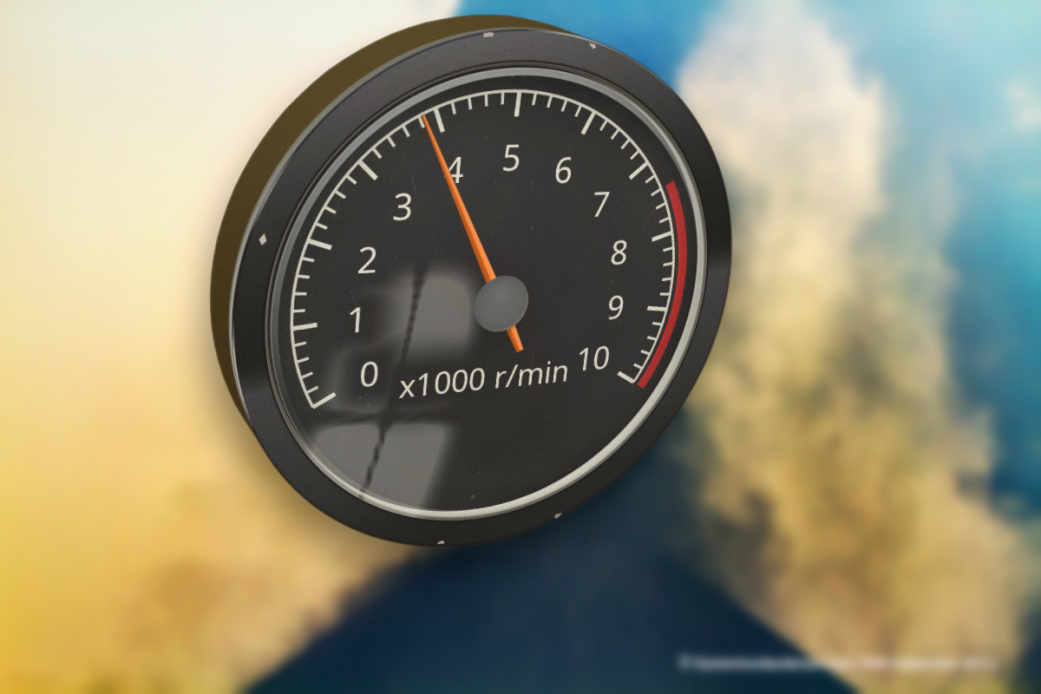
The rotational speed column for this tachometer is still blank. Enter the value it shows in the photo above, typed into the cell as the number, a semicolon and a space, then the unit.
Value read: 3800; rpm
